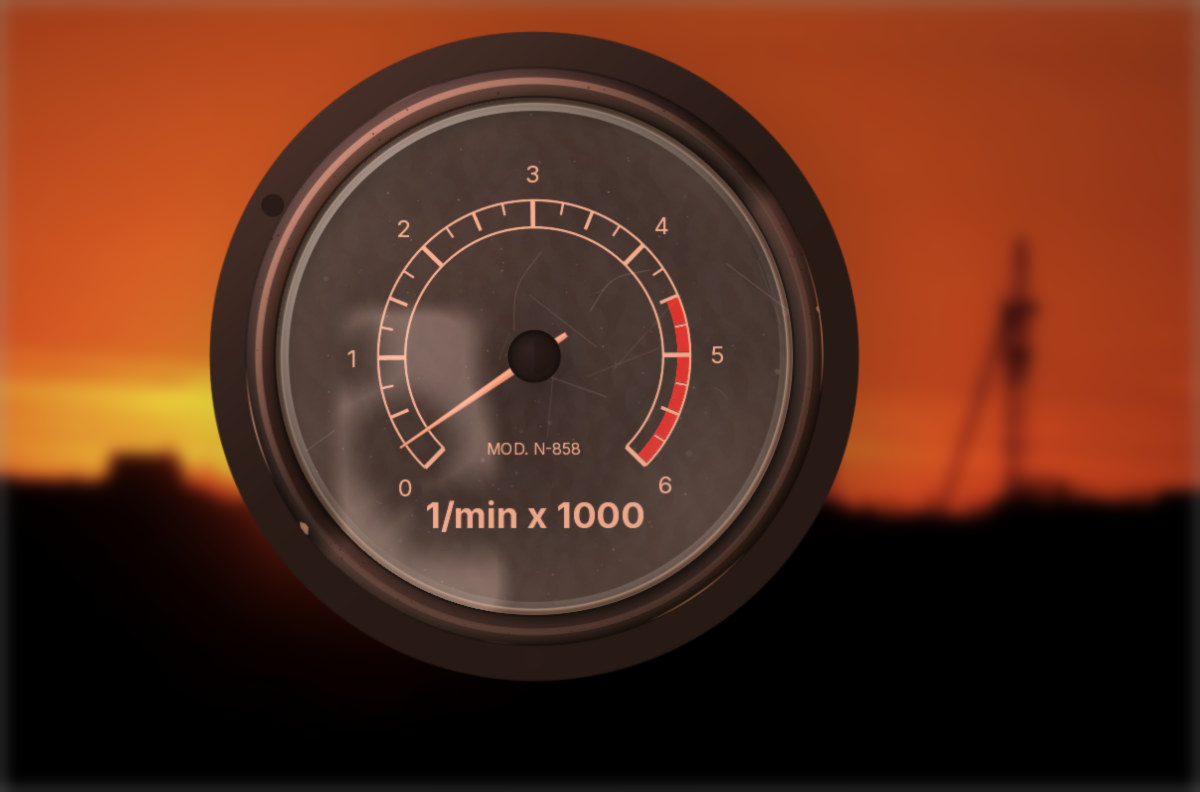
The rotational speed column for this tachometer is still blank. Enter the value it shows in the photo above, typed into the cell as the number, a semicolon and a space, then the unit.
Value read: 250; rpm
